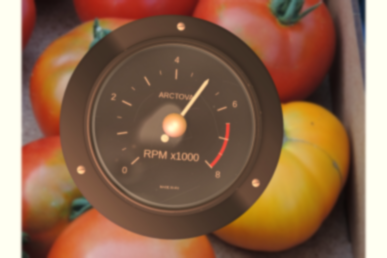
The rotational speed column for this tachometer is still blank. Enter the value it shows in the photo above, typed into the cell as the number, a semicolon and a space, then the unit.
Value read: 5000; rpm
